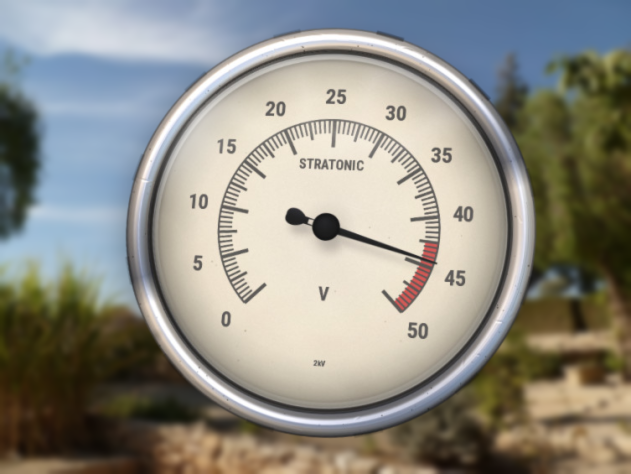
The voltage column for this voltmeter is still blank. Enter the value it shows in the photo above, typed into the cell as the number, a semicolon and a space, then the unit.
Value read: 44.5; V
